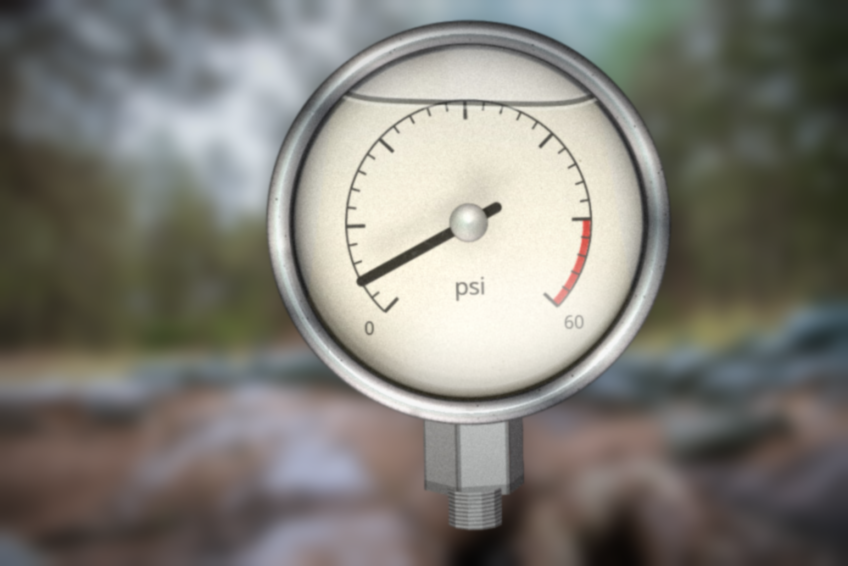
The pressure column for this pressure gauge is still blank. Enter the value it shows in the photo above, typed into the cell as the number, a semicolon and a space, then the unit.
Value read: 4; psi
